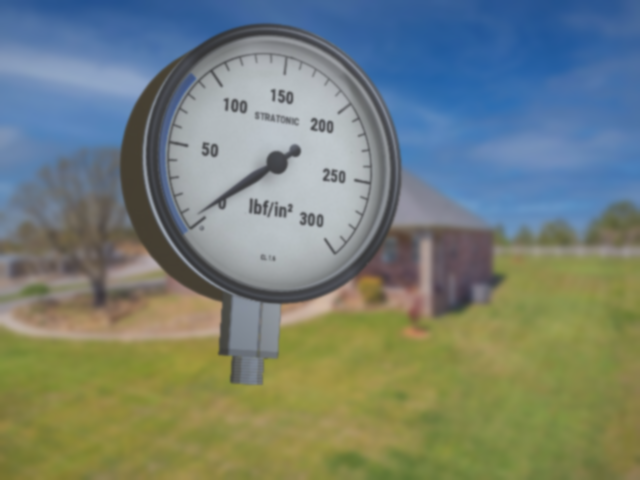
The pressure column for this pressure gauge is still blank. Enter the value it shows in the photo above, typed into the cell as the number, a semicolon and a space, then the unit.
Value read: 5; psi
